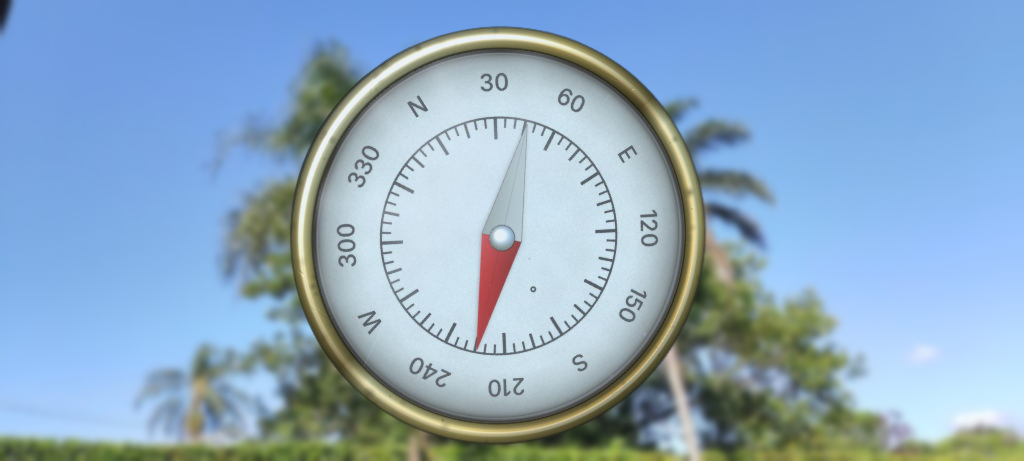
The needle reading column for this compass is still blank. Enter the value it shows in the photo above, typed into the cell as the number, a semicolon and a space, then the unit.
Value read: 225; °
